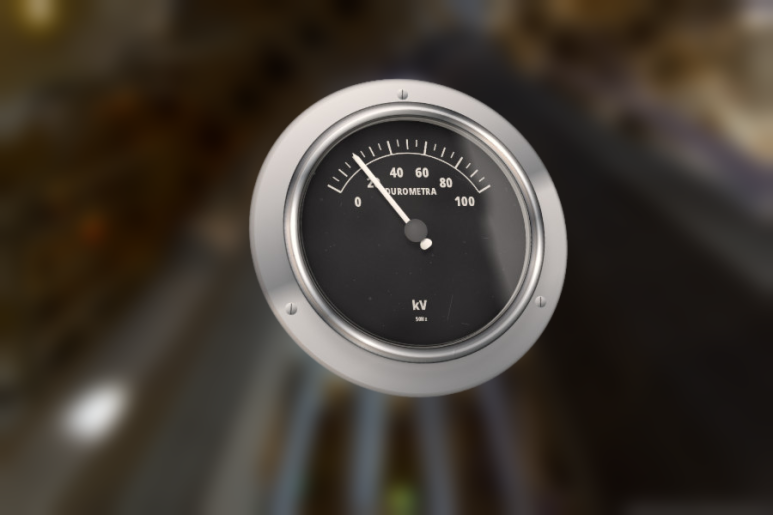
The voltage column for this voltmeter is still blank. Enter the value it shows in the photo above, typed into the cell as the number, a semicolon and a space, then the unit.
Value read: 20; kV
